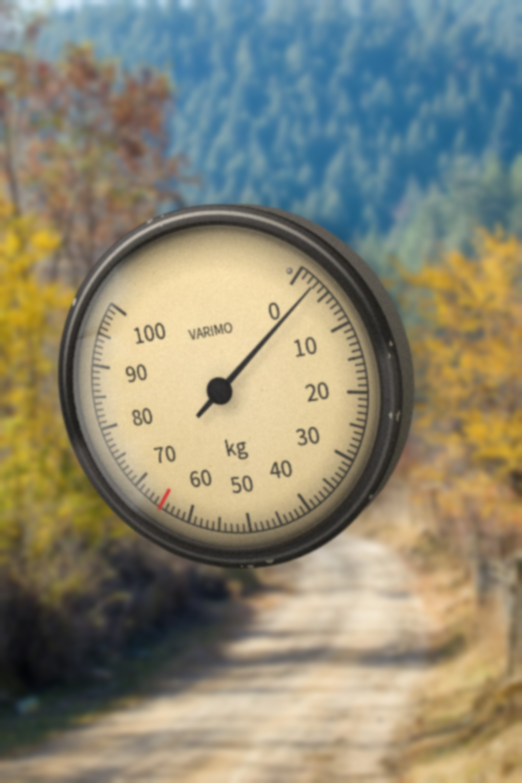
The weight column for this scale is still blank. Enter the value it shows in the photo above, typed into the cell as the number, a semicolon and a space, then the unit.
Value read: 3; kg
